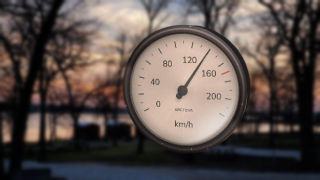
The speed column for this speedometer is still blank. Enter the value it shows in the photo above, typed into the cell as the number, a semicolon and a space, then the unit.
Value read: 140; km/h
